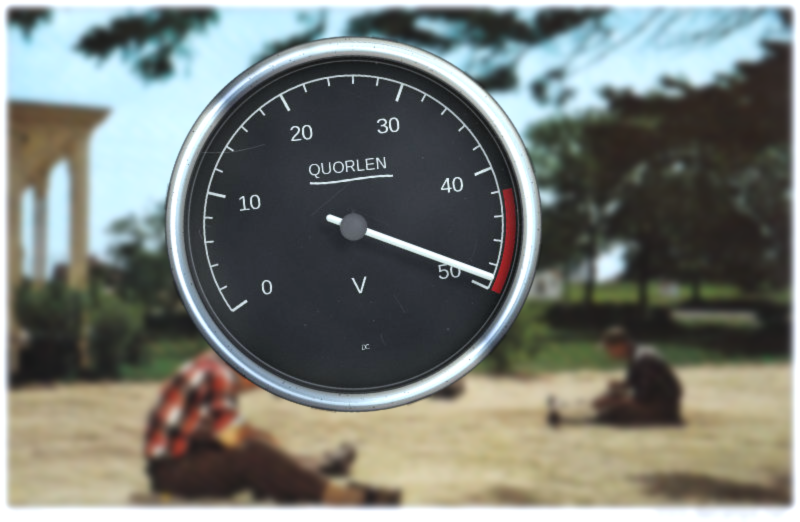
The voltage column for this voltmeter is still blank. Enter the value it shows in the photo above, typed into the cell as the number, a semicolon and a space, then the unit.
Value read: 49; V
